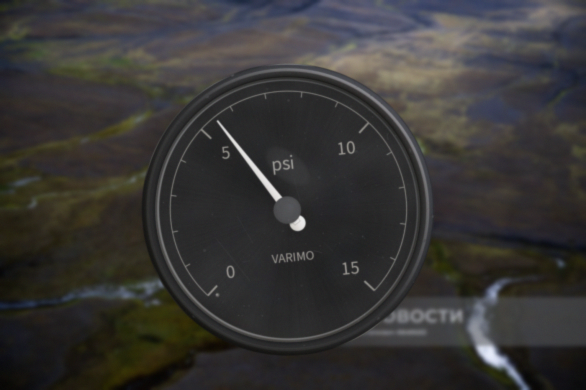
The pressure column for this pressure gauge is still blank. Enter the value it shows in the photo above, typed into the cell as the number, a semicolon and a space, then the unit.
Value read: 5.5; psi
